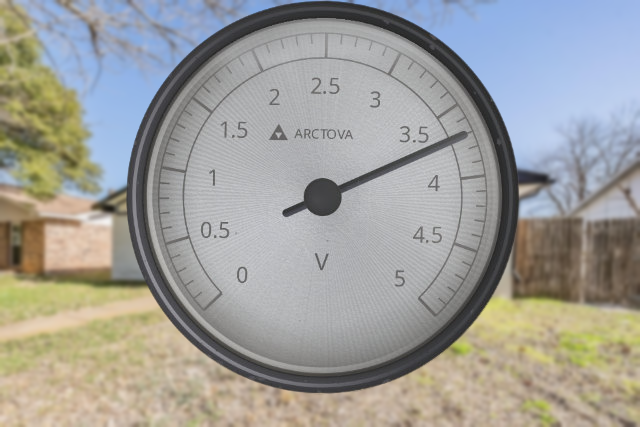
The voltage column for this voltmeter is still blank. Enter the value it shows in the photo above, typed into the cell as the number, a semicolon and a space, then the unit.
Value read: 3.7; V
